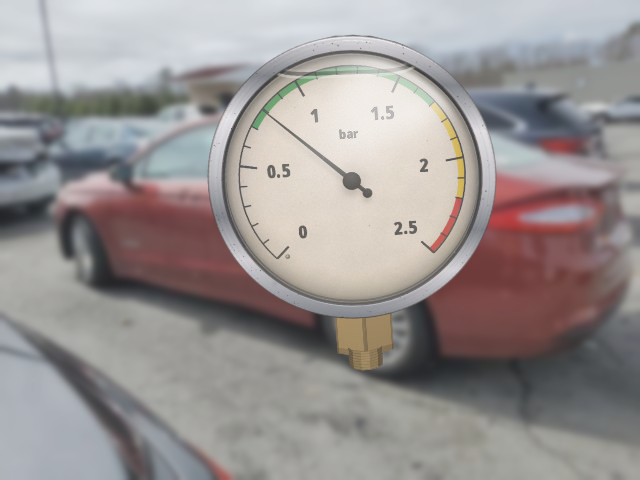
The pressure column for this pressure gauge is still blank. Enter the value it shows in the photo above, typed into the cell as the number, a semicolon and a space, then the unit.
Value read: 0.8; bar
